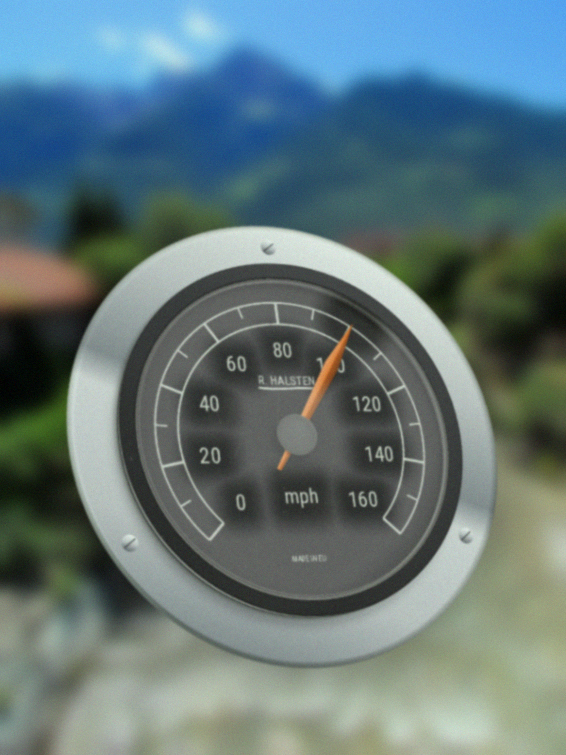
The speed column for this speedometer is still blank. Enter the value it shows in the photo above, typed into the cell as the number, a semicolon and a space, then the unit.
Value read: 100; mph
